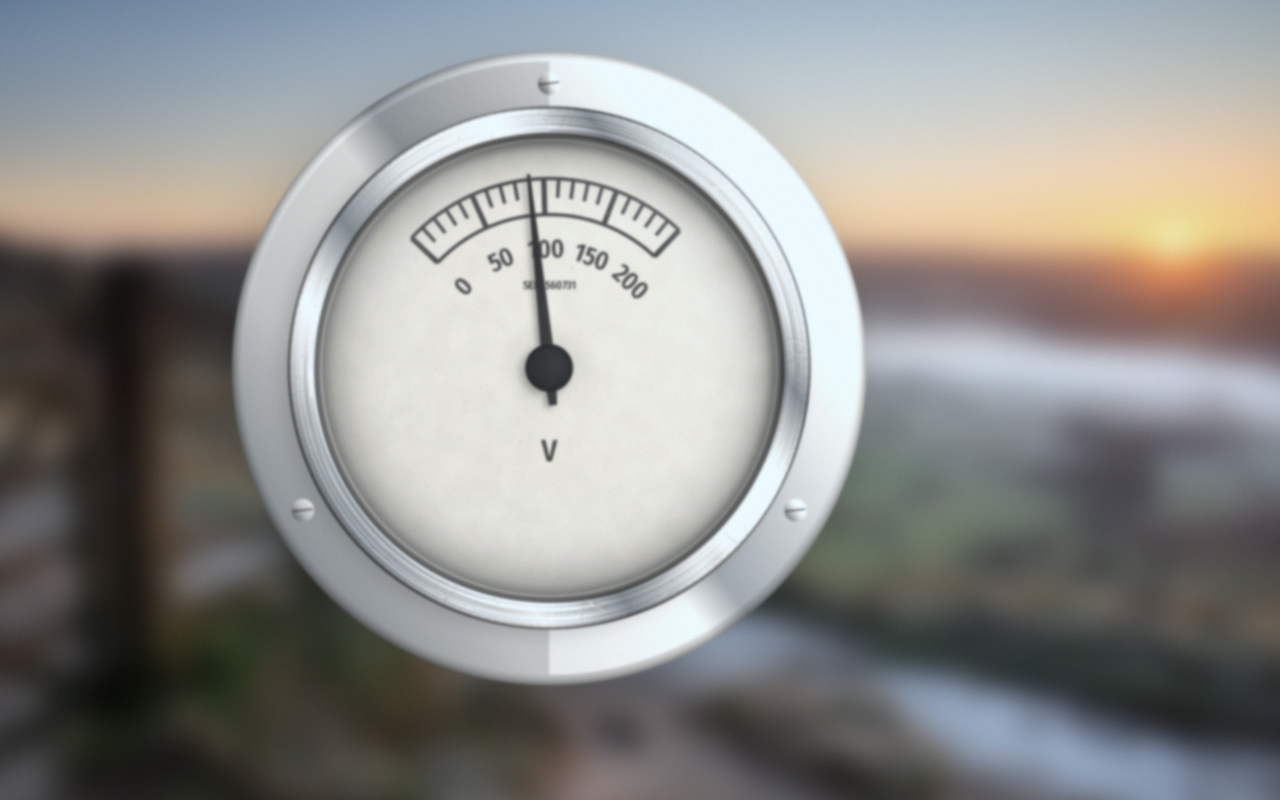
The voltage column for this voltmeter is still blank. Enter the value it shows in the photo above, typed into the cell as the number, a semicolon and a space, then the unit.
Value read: 90; V
